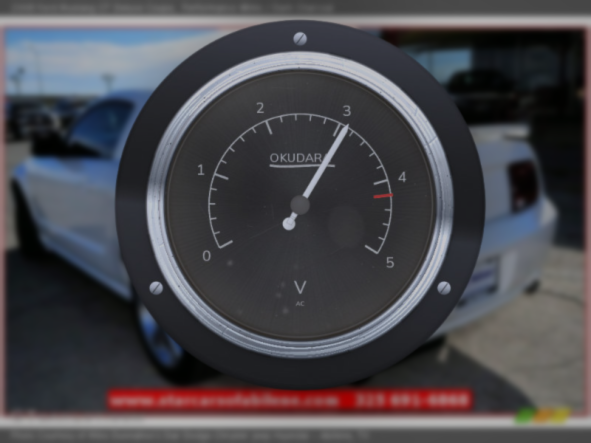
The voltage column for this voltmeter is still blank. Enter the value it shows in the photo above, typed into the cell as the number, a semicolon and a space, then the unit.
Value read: 3.1; V
